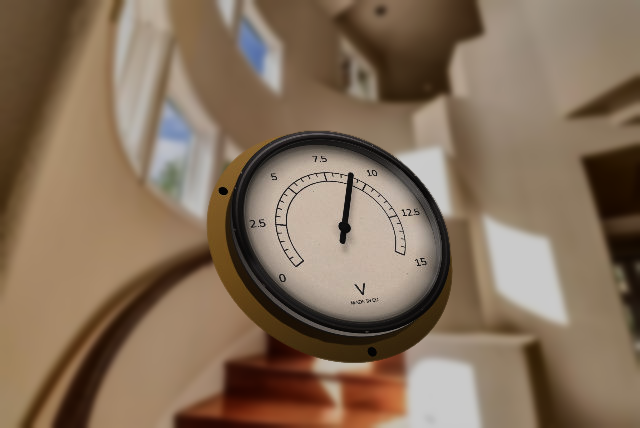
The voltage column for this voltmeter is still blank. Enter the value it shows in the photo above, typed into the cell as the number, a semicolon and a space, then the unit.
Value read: 9; V
